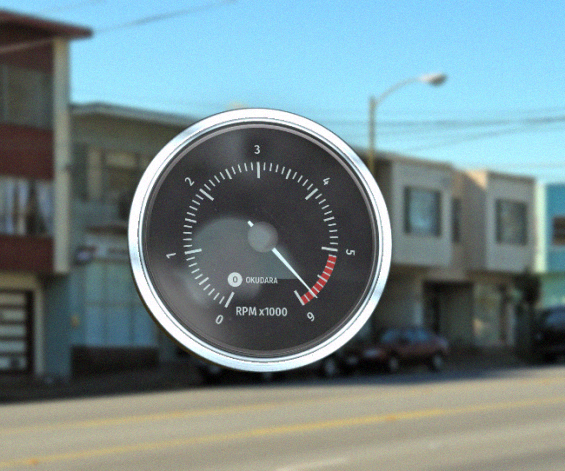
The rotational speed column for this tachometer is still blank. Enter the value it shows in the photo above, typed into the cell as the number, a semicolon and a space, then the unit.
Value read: 5800; rpm
